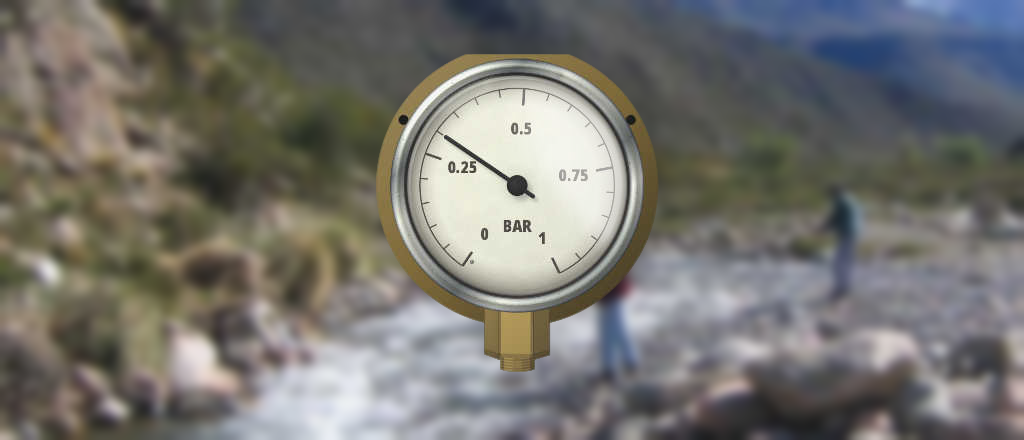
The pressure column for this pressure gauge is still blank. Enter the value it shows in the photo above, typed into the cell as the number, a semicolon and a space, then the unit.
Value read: 0.3; bar
